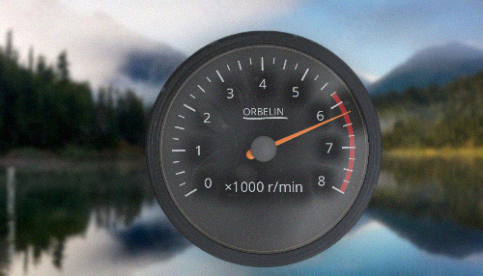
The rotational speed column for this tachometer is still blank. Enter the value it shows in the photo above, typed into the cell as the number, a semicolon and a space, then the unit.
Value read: 6250; rpm
